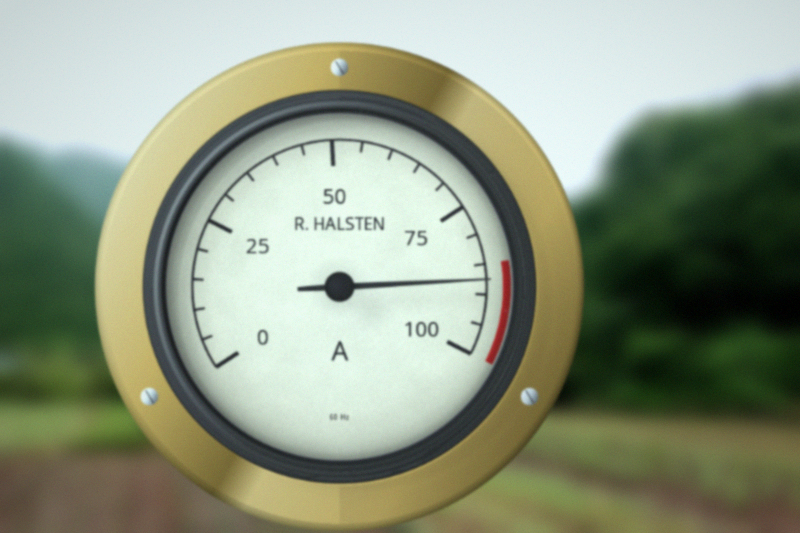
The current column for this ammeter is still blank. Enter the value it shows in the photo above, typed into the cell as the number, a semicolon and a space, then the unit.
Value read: 87.5; A
